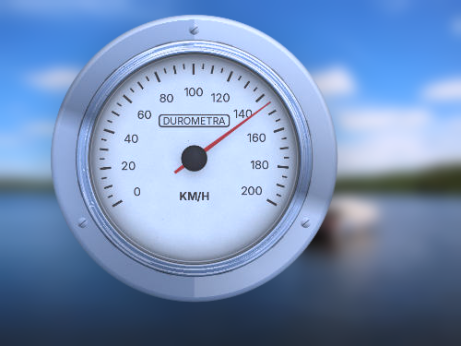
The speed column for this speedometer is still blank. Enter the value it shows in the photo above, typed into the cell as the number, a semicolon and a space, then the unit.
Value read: 145; km/h
